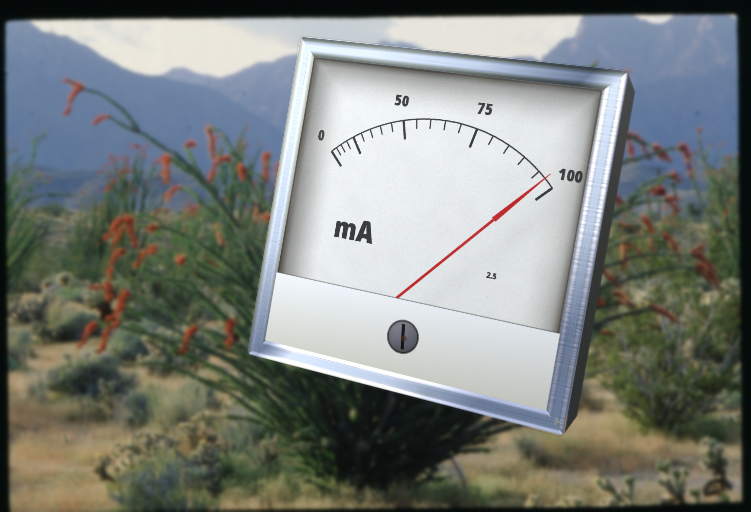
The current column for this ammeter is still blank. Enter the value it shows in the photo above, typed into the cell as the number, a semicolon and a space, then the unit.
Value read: 97.5; mA
